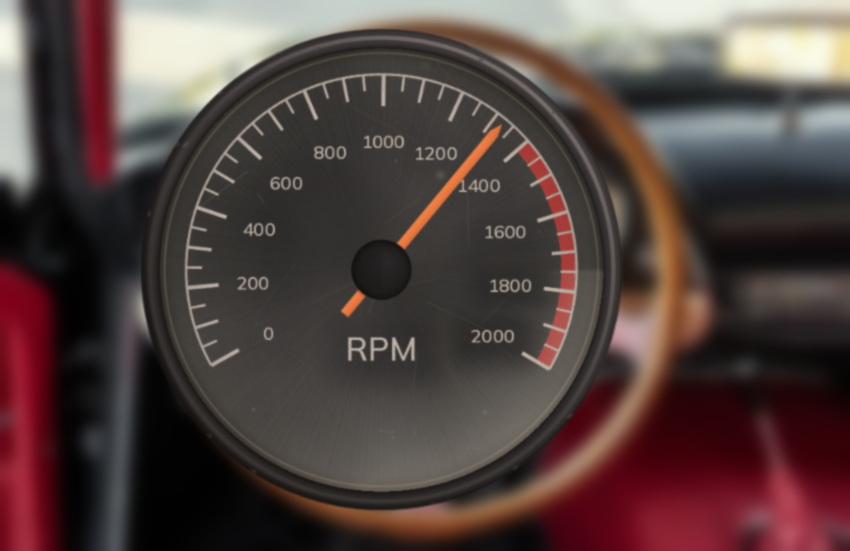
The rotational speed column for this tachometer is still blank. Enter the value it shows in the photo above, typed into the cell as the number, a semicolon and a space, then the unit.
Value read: 1325; rpm
